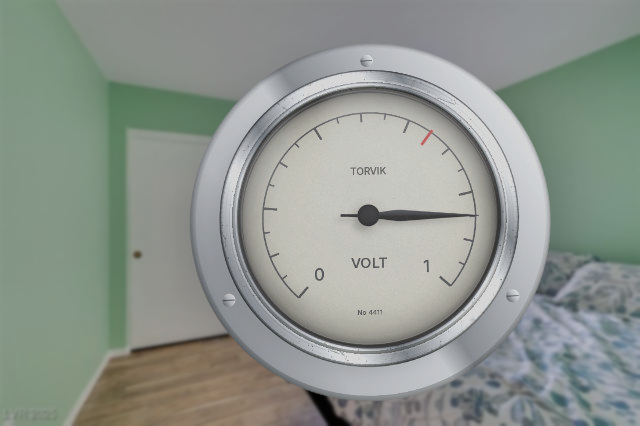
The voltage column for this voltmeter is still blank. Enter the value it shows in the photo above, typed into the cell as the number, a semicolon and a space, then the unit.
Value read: 0.85; V
